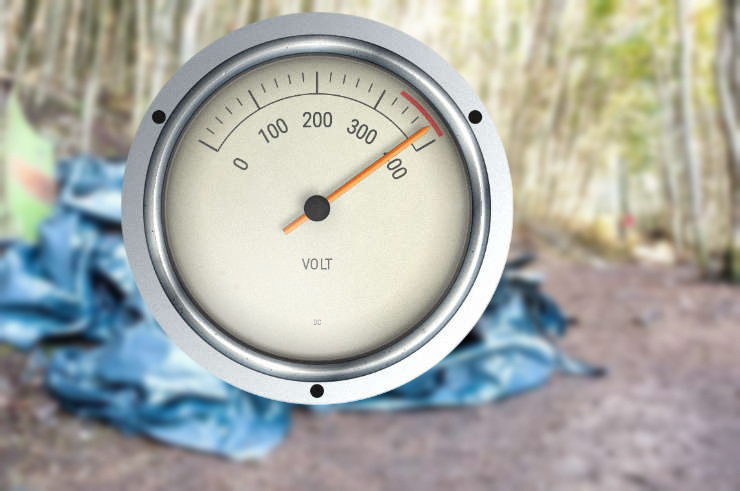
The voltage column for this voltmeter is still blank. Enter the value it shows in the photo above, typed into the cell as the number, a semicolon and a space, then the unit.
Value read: 380; V
